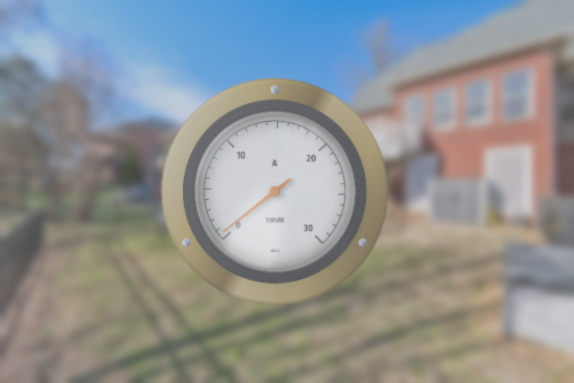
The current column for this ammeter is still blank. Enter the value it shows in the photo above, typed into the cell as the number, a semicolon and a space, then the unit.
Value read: 0.5; A
